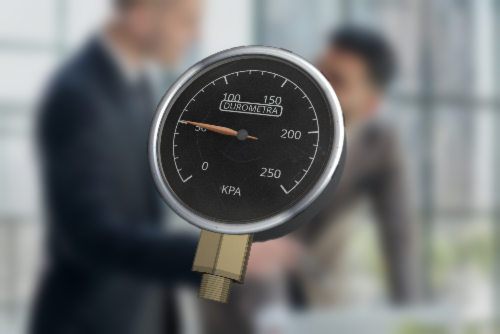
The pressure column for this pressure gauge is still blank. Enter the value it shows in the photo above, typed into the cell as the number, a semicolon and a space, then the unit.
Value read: 50; kPa
